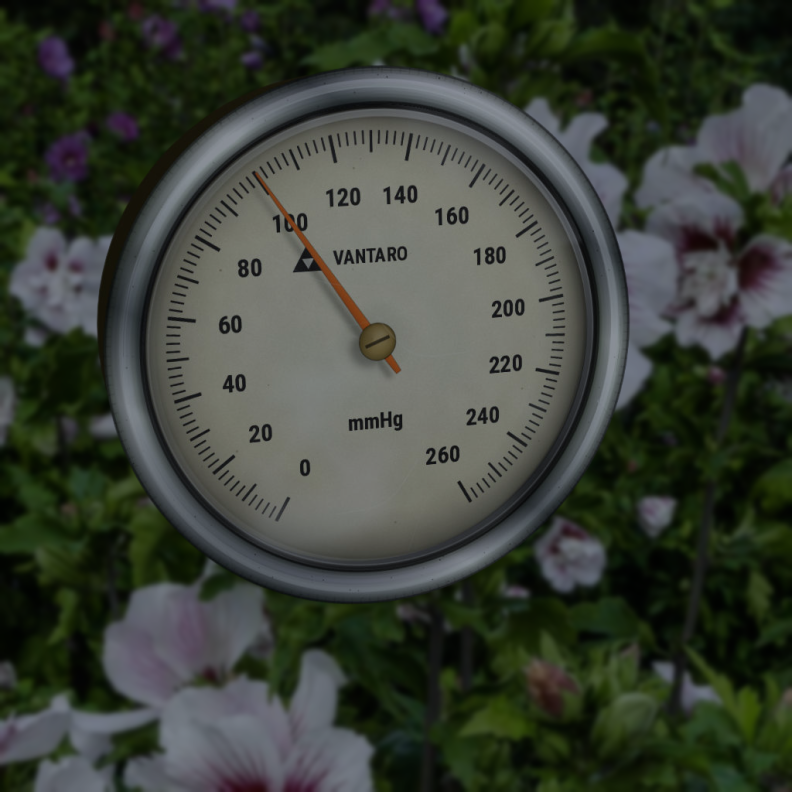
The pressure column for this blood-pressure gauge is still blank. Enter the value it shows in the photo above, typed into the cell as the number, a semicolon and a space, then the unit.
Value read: 100; mmHg
